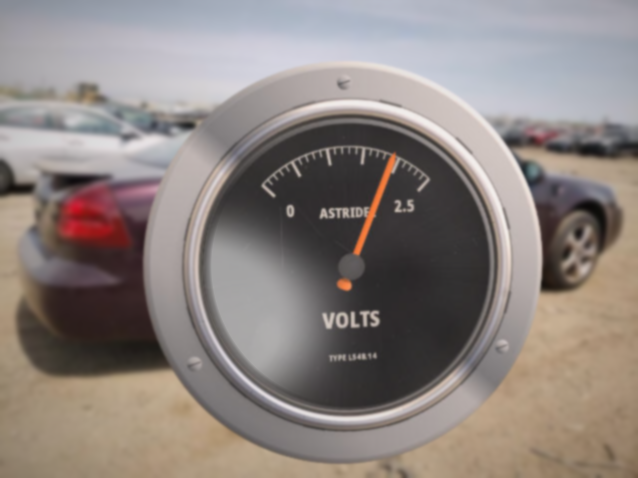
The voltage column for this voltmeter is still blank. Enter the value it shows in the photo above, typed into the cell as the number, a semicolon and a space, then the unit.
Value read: 1.9; V
